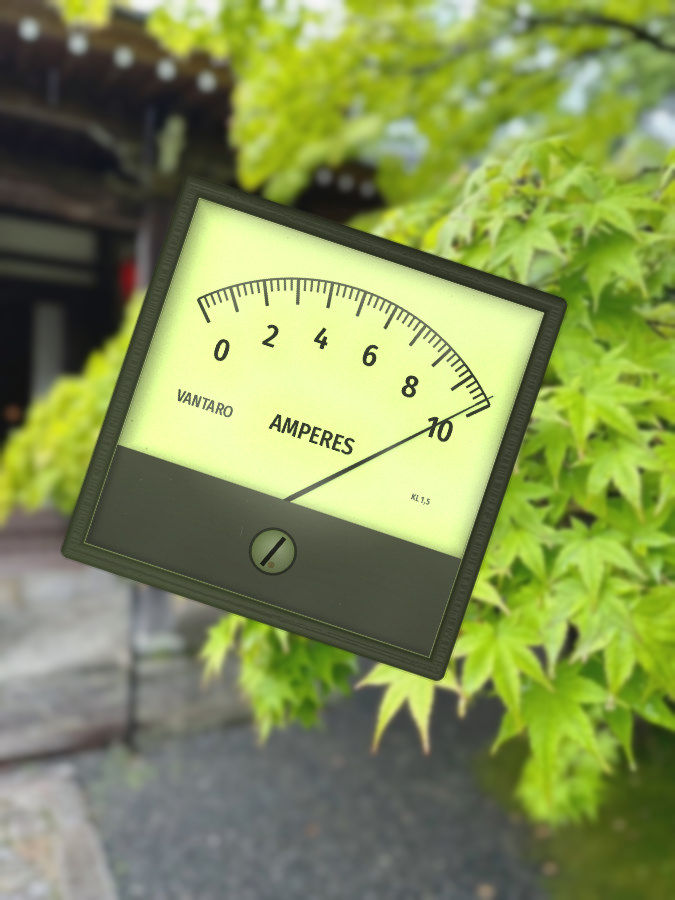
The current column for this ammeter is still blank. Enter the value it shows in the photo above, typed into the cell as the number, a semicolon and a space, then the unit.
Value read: 9.8; A
